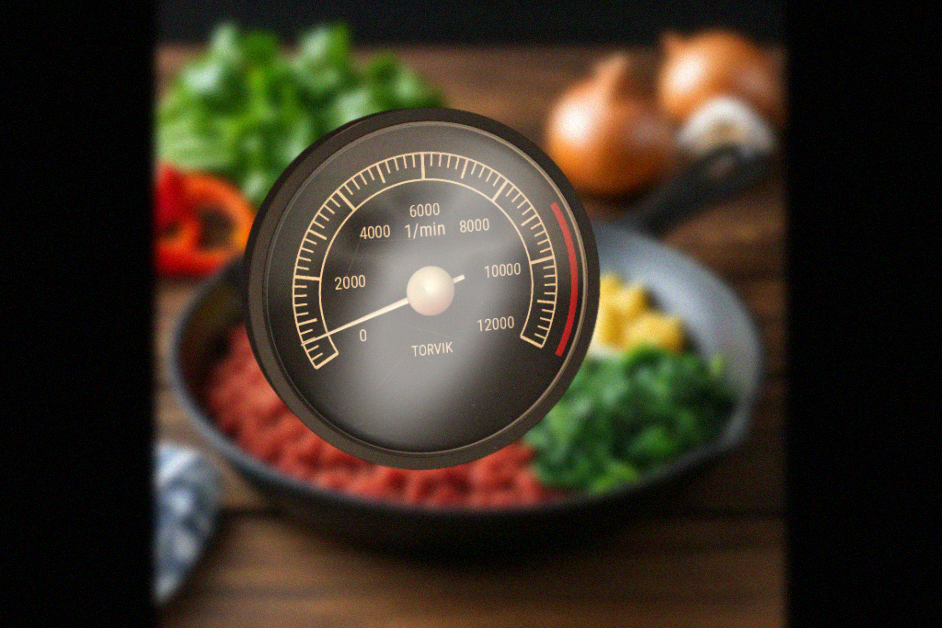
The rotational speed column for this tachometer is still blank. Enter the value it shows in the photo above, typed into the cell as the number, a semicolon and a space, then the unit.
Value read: 600; rpm
